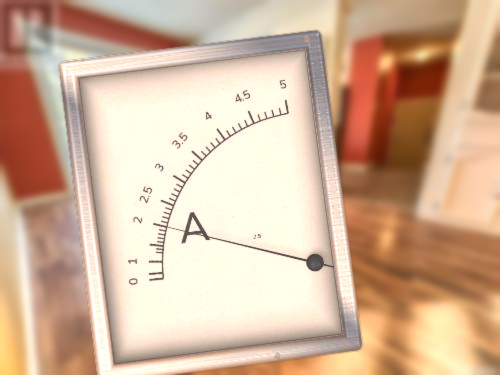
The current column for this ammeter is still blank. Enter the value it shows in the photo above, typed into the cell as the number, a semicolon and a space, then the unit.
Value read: 2; A
